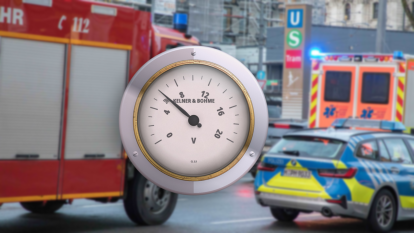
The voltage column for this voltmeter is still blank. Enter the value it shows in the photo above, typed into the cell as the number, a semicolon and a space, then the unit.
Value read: 6; V
